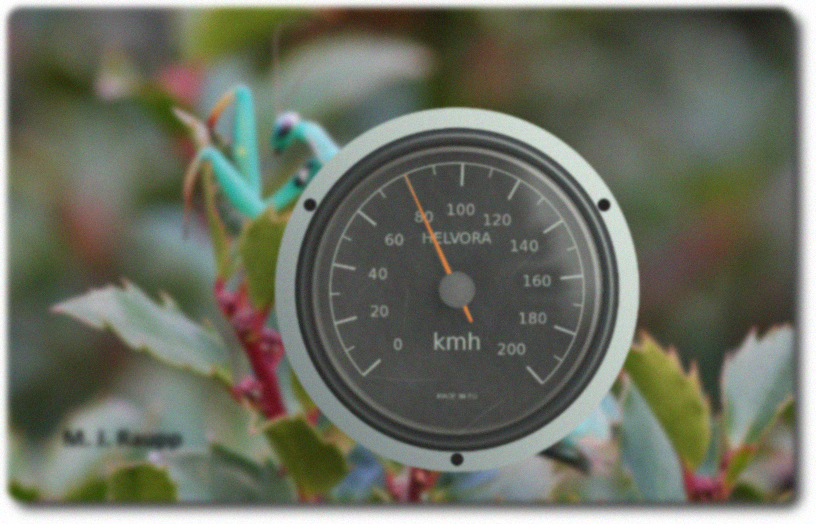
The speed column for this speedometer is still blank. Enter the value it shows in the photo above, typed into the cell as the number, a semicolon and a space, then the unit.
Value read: 80; km/h
